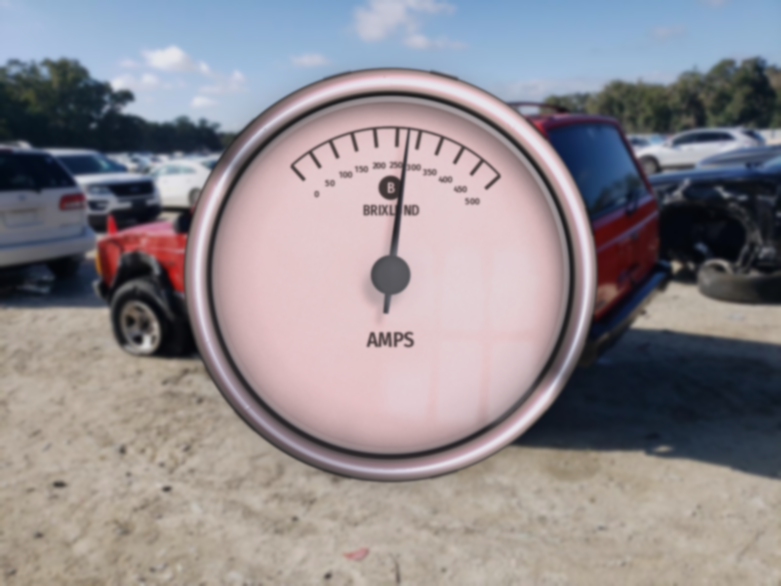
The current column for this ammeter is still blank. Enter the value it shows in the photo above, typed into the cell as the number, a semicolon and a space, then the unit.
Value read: 275; A
